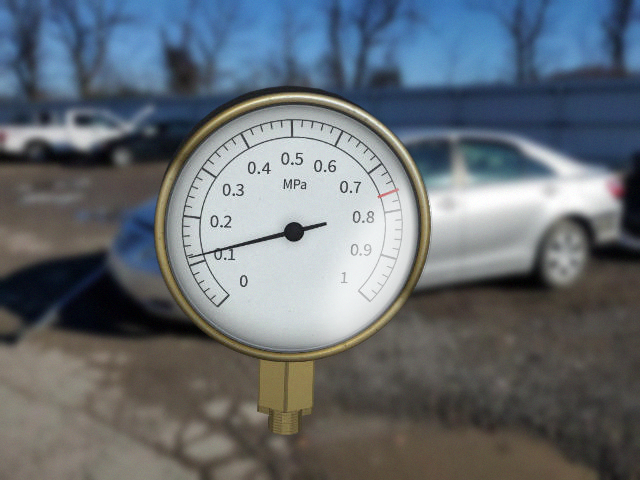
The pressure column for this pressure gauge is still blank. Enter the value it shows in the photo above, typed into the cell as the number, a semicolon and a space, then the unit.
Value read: 0.12; MPa
